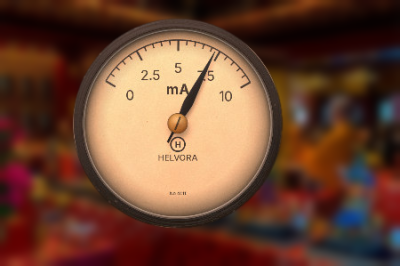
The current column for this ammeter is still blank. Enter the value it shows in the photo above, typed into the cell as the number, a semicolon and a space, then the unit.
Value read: 7.25; mA
